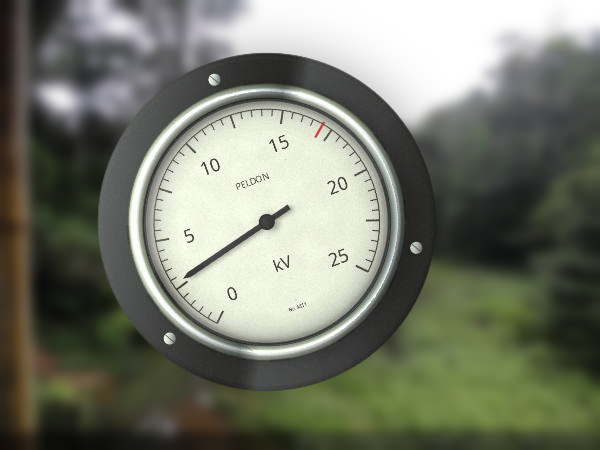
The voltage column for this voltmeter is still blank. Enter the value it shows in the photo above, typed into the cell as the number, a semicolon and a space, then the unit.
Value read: 2.75; kV
